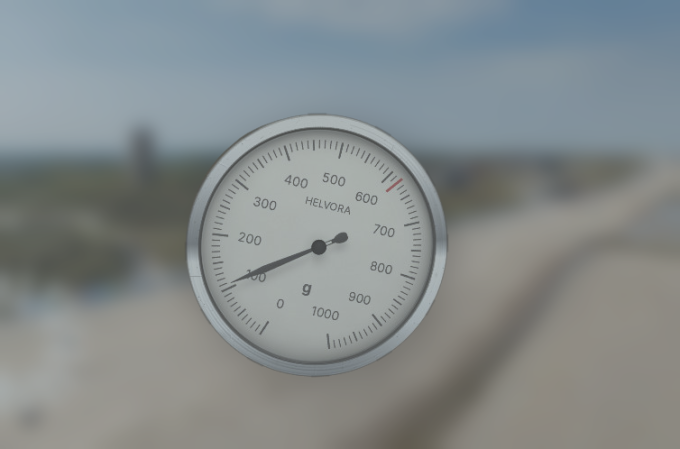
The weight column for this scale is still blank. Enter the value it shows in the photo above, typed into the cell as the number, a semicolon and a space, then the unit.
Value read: 110; g
